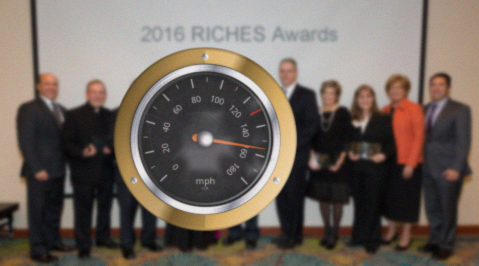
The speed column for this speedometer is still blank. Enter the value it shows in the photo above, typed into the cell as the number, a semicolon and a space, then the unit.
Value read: 155; mph
